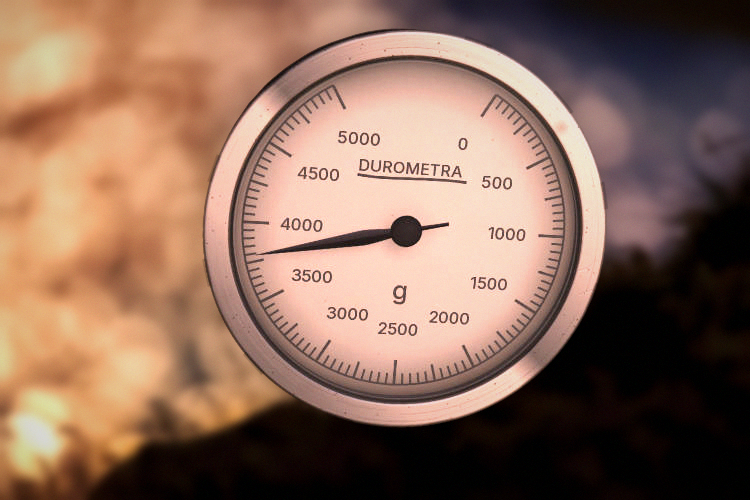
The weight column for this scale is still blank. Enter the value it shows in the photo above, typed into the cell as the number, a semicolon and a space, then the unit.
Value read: 3800; g
